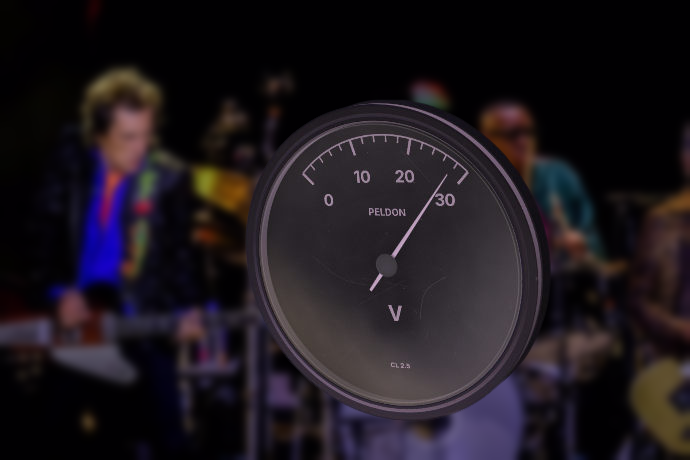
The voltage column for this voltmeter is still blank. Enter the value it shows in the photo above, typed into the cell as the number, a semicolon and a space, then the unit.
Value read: 28; V
